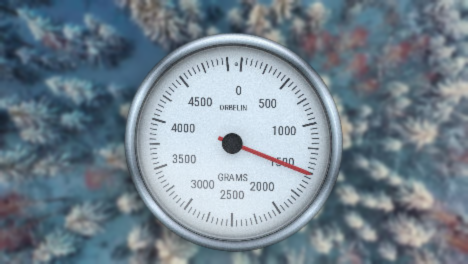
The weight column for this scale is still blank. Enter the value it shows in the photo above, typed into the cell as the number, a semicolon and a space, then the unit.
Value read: 1500; g
